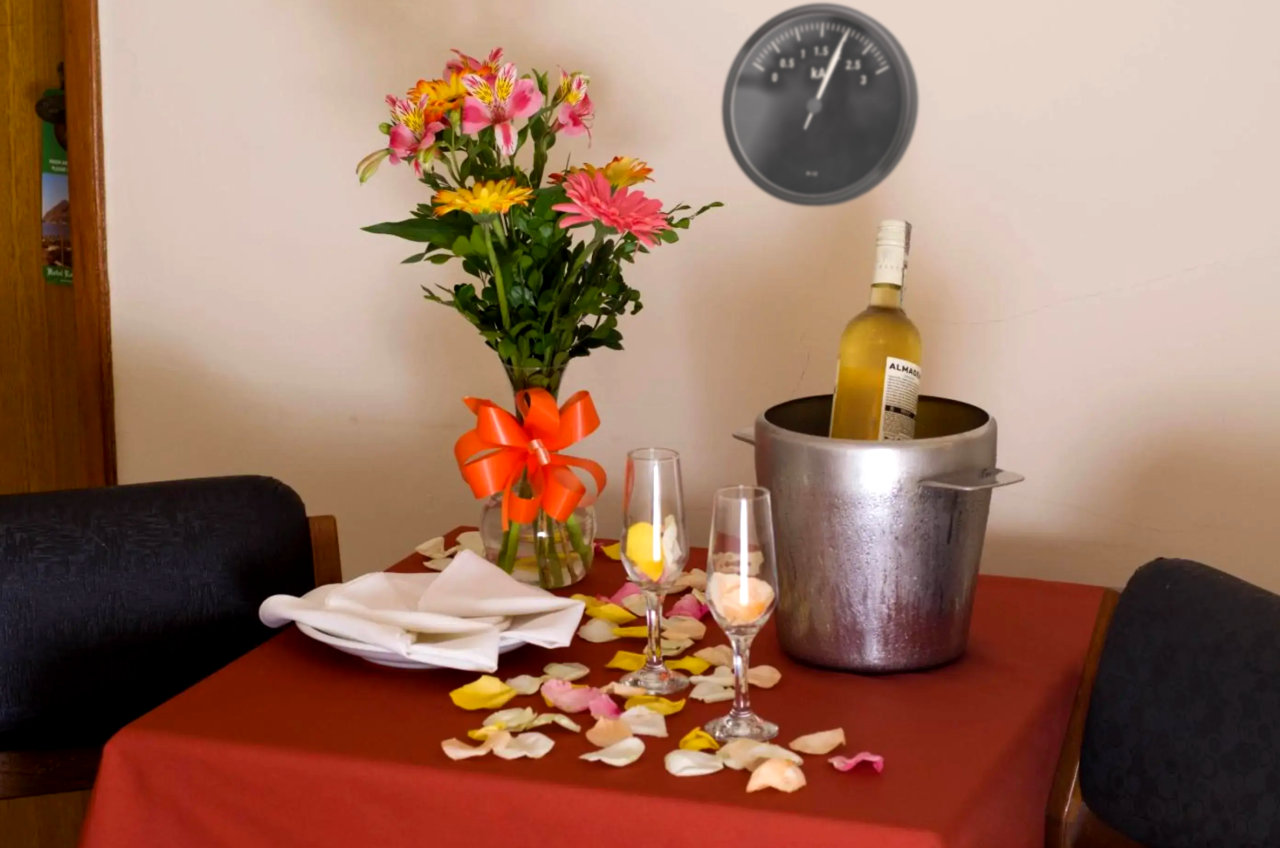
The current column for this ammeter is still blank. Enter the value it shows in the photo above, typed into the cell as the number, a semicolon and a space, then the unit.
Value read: 2; kA
